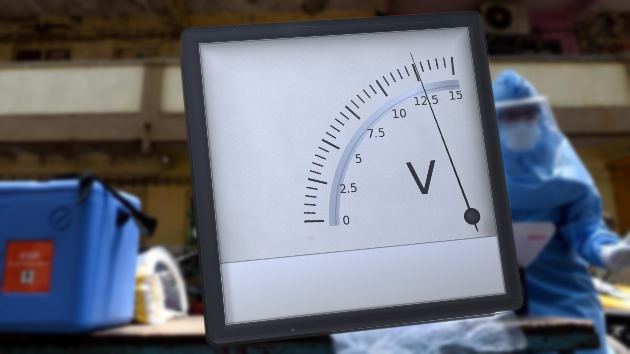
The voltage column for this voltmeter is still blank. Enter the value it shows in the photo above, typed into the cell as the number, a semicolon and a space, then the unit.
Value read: 12.5; V
